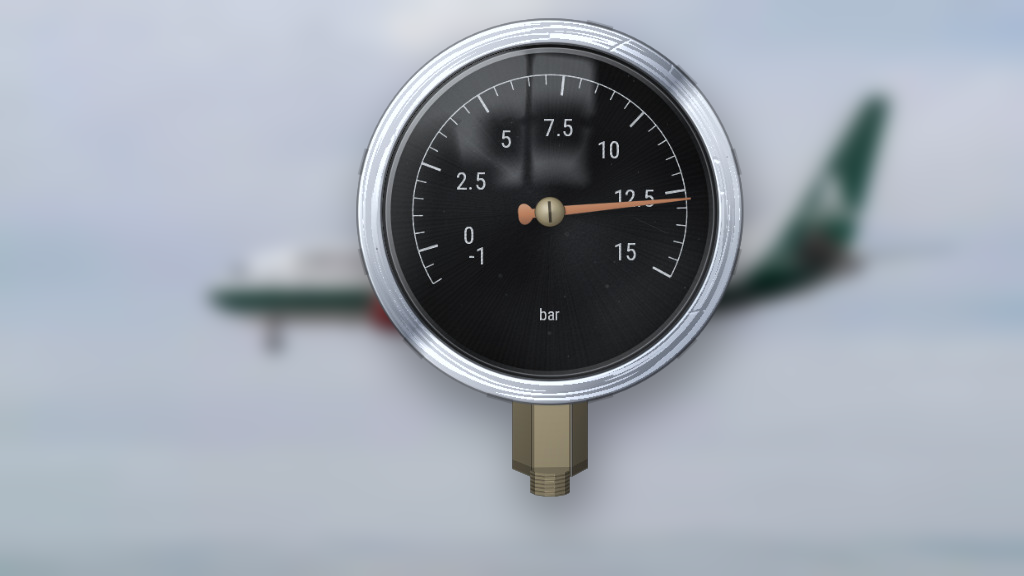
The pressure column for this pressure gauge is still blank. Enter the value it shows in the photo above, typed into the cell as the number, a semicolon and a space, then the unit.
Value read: 12.75; bar
